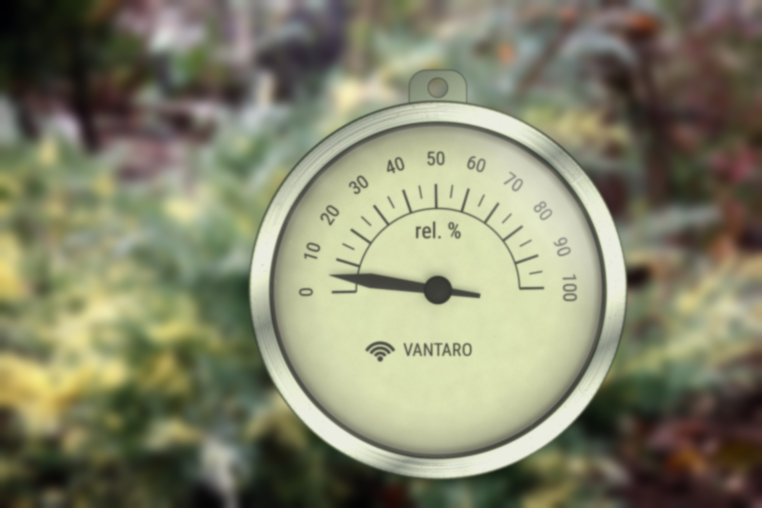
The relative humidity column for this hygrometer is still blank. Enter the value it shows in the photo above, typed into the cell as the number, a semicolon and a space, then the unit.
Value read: 5; %
